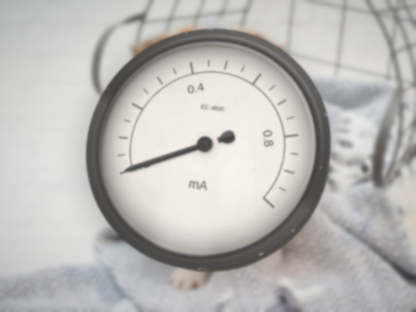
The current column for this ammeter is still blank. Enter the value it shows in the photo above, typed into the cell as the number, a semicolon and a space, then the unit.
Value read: 0; mA
